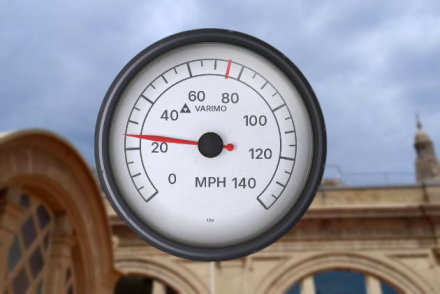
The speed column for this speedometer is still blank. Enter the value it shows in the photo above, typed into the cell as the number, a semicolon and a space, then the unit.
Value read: 25; mph
